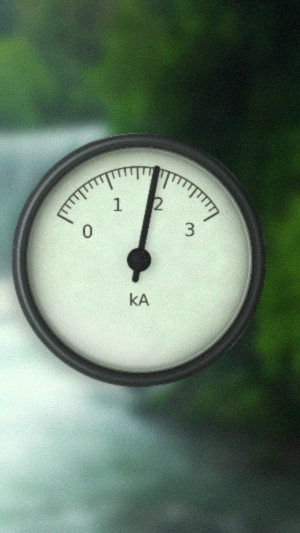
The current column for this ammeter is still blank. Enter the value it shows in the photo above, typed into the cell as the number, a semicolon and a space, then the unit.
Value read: 1.8; kA
